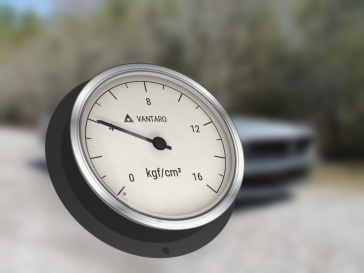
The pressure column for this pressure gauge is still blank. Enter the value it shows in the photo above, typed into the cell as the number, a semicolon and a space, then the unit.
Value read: 4; kg/cm²
